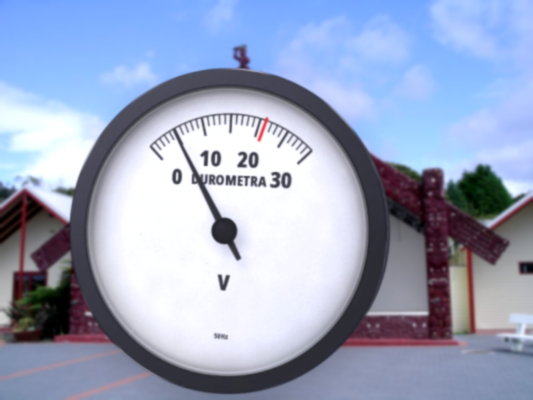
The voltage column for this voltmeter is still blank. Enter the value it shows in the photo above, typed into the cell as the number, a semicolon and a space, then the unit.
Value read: 5; V
